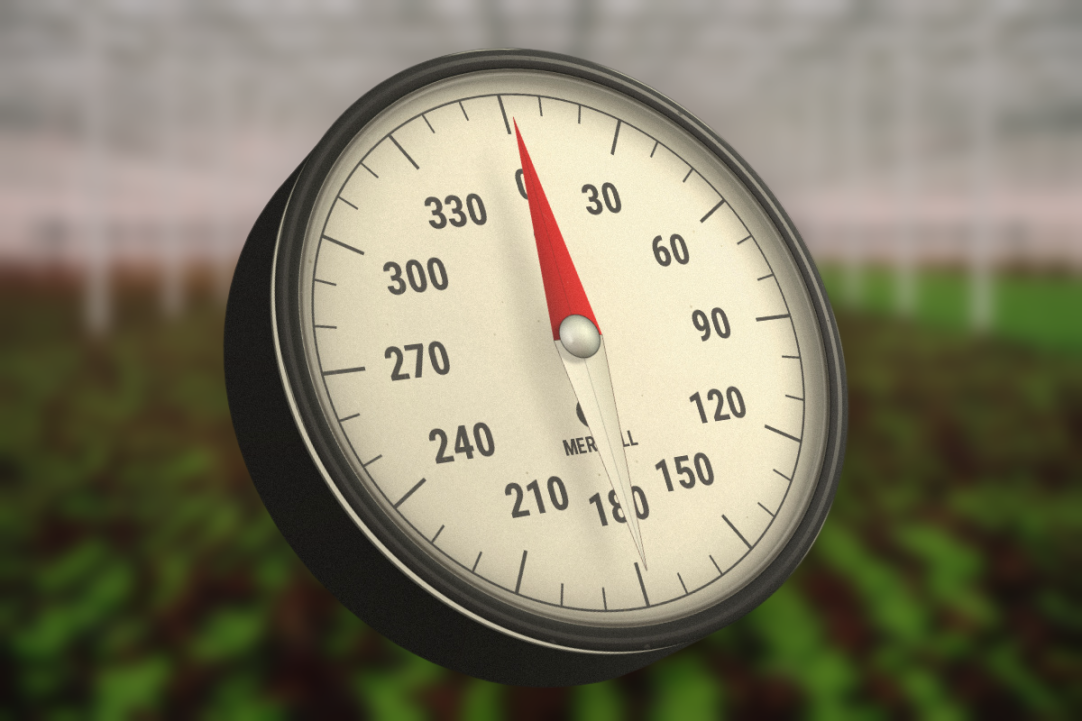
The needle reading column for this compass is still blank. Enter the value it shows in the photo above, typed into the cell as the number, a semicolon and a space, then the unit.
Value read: 0; °
